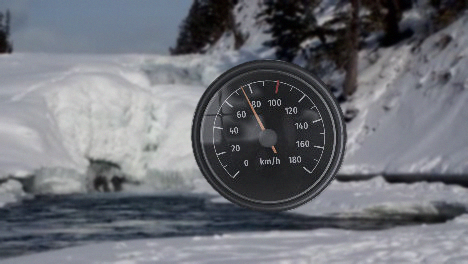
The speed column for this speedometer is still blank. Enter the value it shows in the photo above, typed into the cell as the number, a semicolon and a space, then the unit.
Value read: 75; km/h
